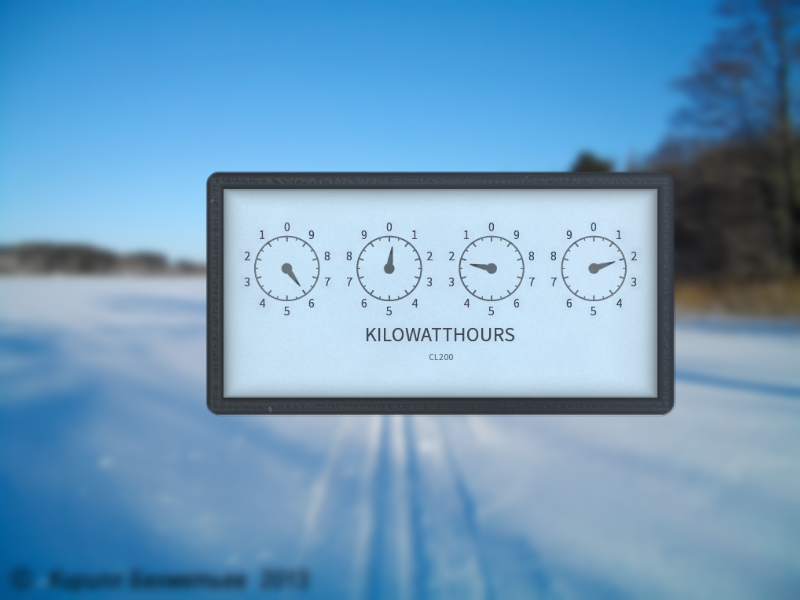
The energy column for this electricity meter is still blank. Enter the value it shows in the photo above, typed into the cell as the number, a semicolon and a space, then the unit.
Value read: 6022; kWh
